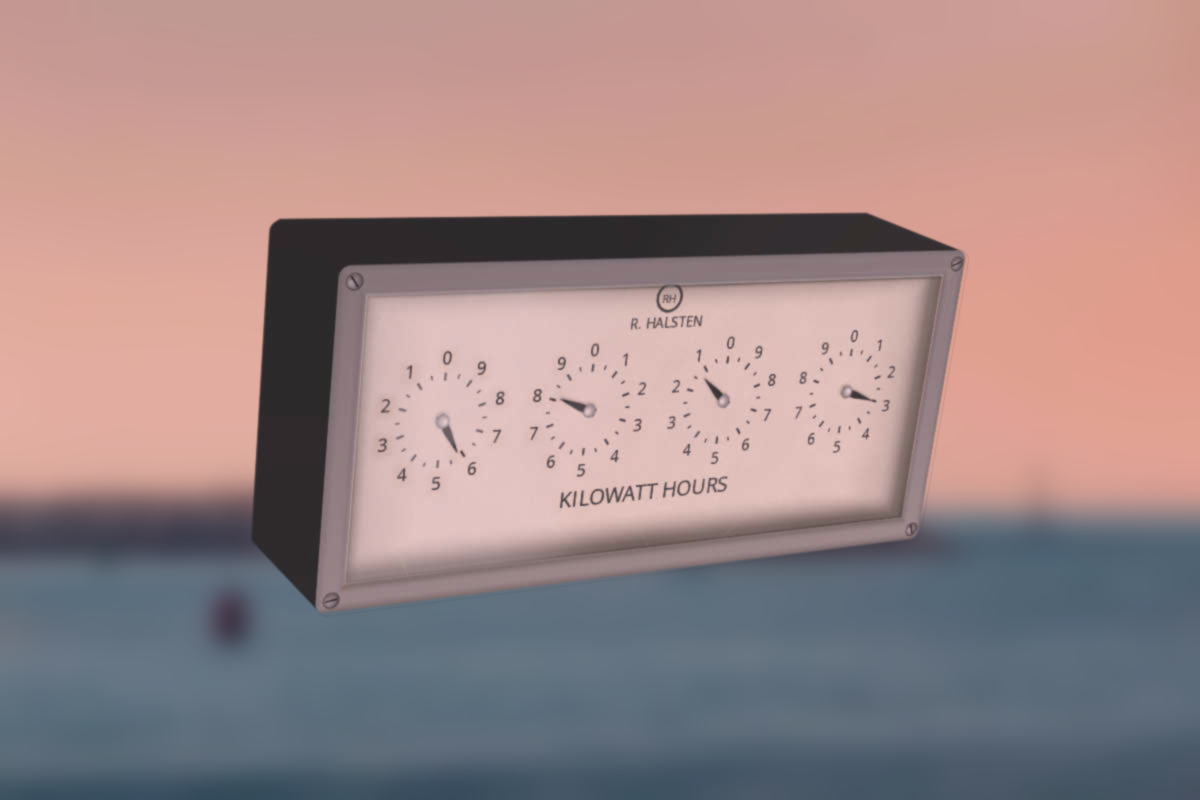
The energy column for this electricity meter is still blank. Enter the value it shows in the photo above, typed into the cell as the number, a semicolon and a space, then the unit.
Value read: 5813; kWh
